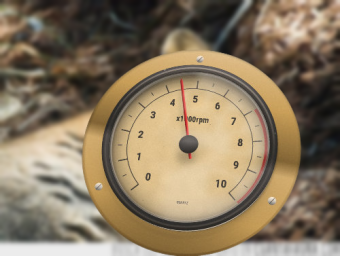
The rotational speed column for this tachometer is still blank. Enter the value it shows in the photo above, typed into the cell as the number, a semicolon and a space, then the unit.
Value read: 4500; rpm
